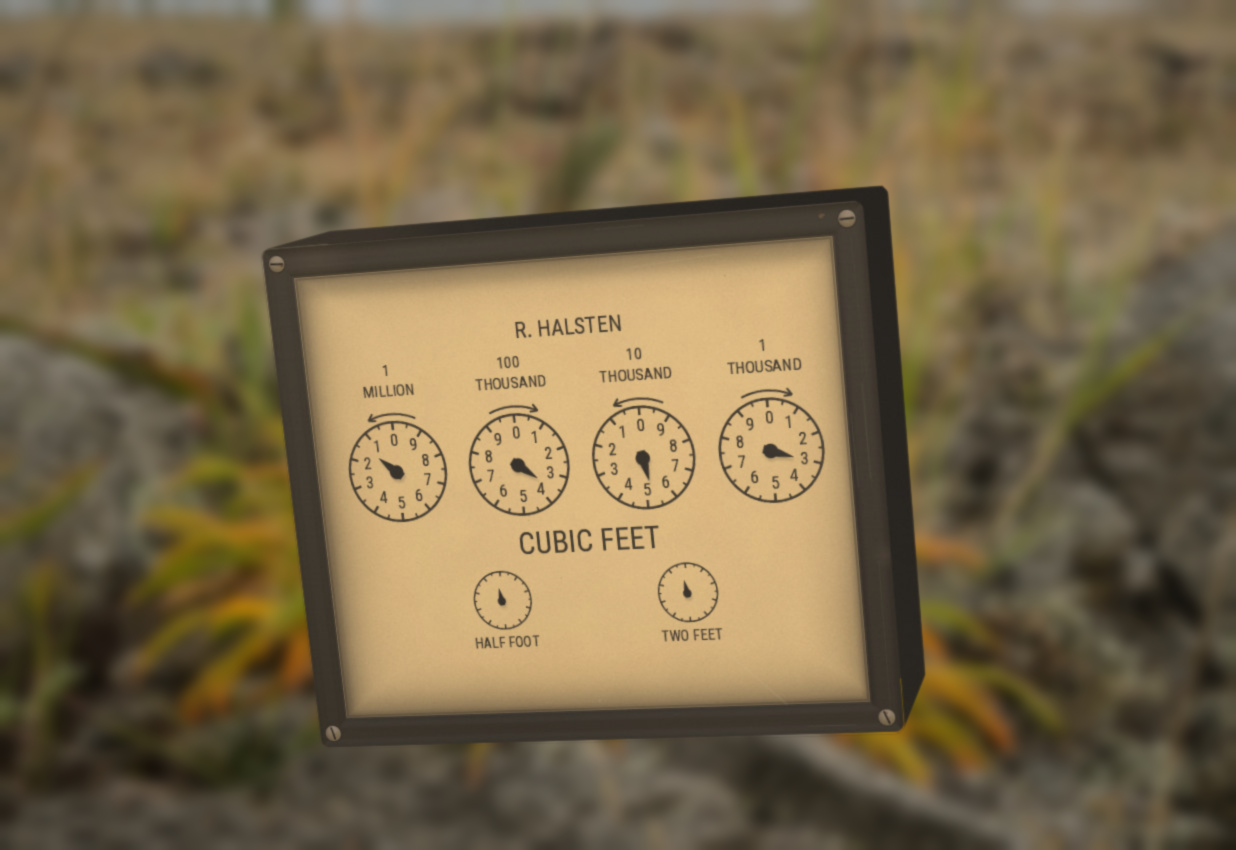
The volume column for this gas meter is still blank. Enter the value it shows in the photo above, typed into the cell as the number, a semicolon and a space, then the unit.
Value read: 135300; ft³
